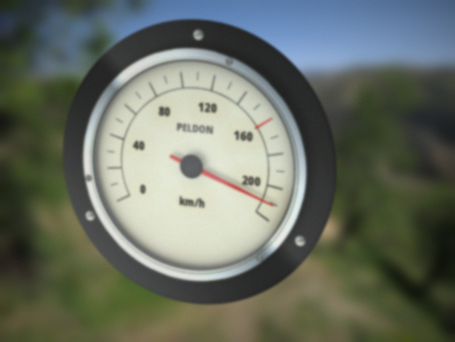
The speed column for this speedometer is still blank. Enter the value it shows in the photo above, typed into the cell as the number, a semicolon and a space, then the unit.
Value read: 210; km/h
